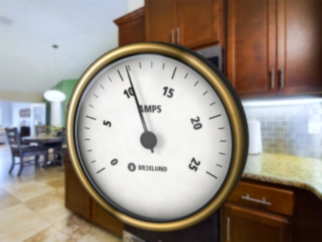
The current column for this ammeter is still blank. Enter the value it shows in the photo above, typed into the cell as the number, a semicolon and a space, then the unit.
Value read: 11; A
